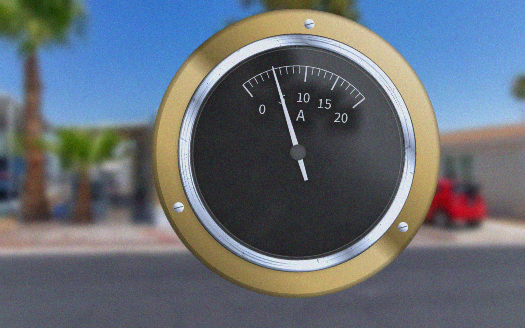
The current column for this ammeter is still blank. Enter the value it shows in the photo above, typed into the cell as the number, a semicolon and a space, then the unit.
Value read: 5; A
